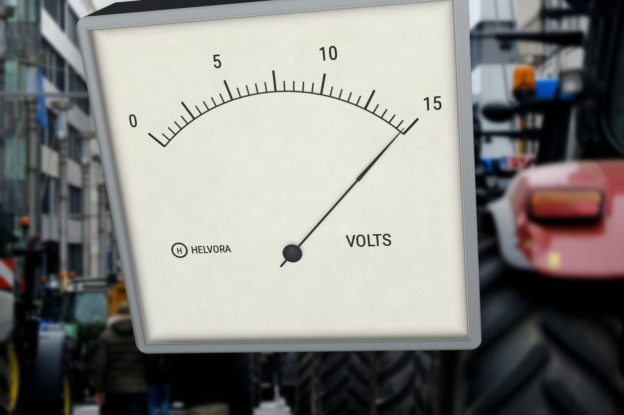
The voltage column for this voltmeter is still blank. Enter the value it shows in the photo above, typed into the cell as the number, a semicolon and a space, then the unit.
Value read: 14.75; V
